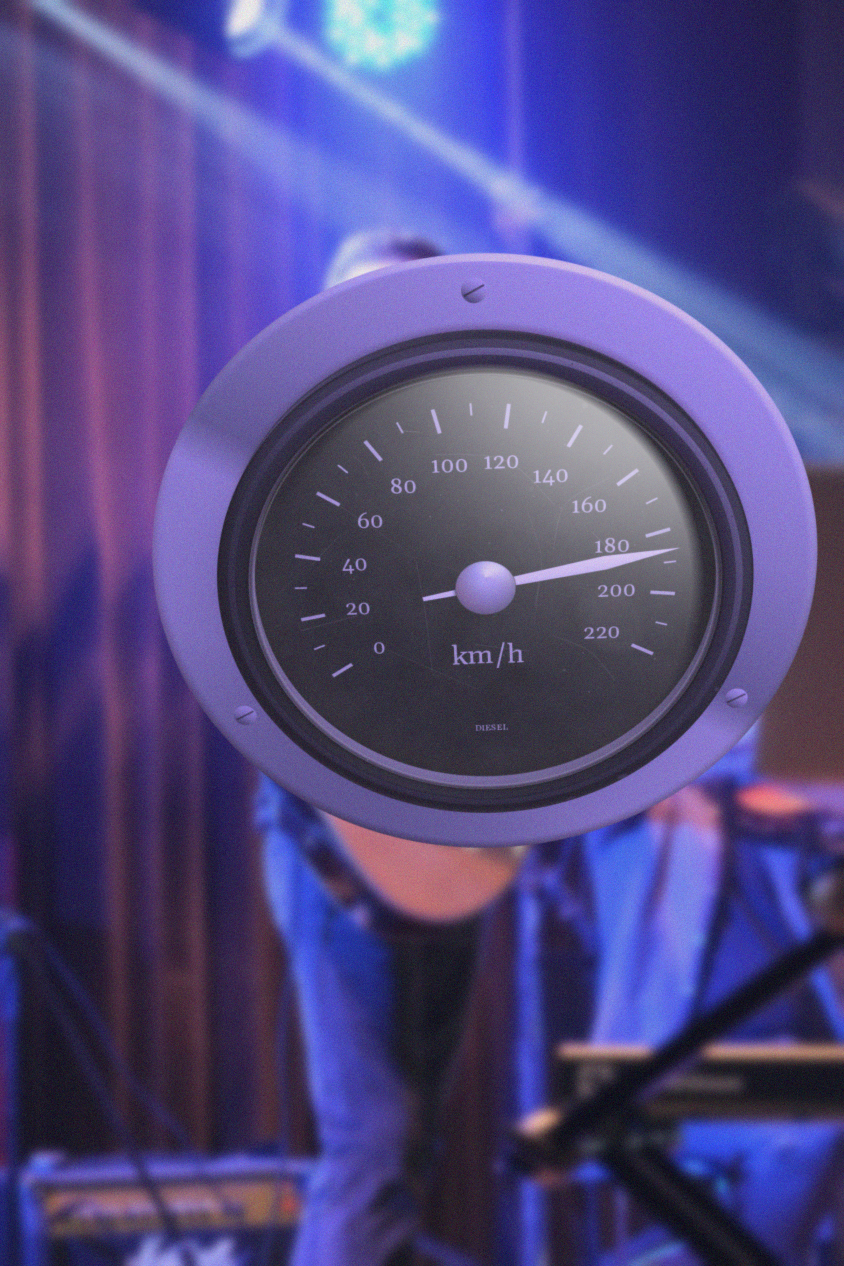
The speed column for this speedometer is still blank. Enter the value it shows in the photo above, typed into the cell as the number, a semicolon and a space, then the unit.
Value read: 185; km/h
